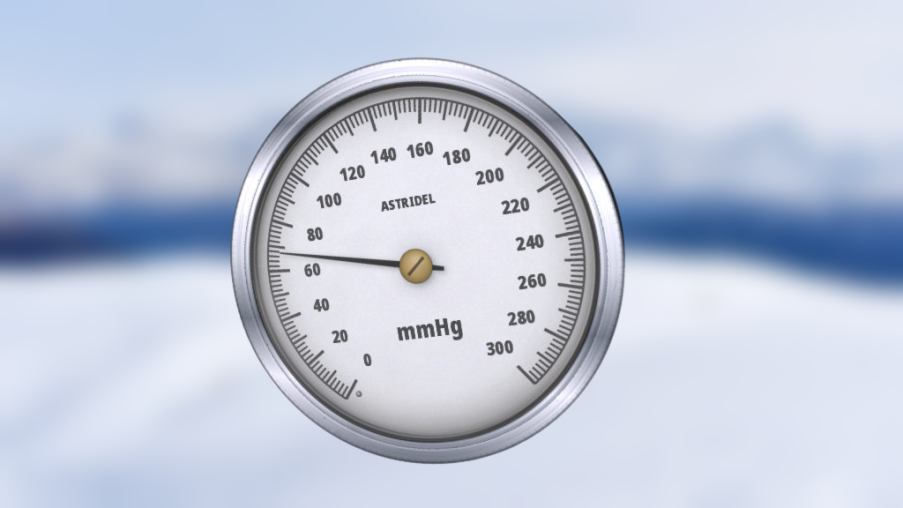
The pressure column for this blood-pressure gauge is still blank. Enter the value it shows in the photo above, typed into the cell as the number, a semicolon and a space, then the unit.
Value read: 68; mmHg
